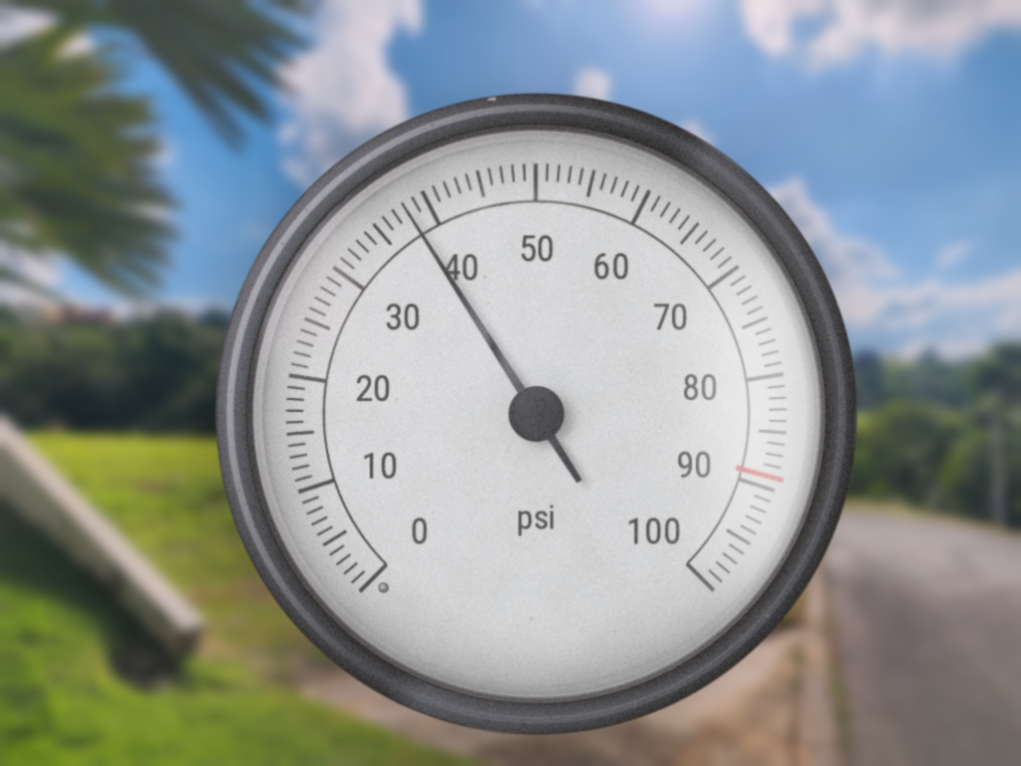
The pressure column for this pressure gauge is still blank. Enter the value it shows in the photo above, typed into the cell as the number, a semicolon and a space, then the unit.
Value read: 38; psi
